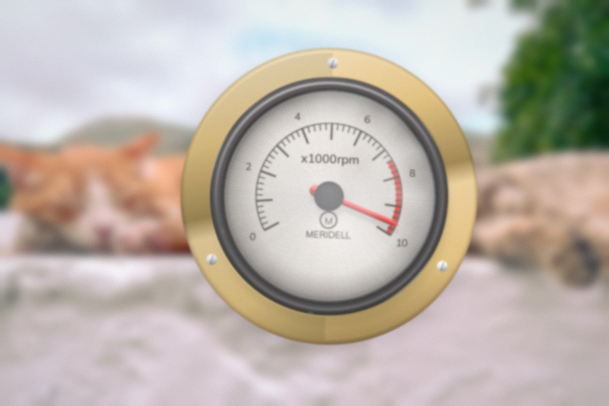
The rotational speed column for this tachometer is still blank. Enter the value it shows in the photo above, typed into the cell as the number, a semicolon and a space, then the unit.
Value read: 9600; rpm
